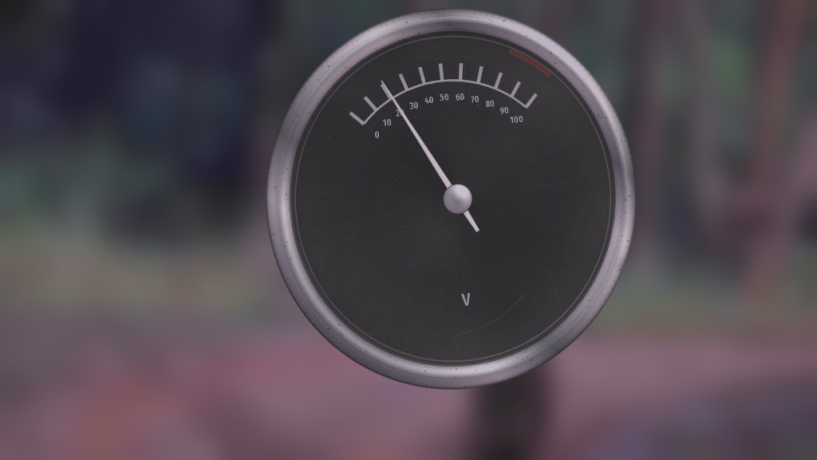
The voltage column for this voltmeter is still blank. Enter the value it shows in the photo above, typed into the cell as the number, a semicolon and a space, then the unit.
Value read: 20; V
